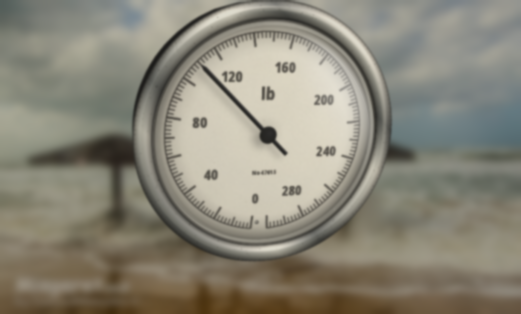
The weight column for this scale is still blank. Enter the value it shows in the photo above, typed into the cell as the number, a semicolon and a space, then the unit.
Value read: 110; lb
